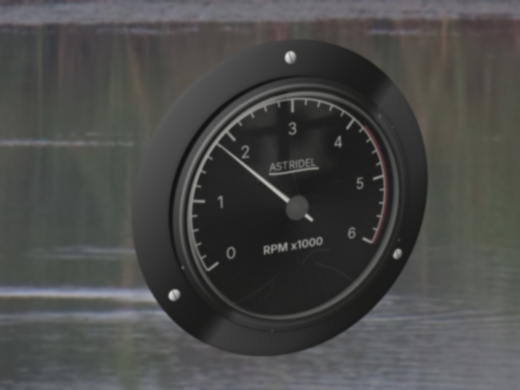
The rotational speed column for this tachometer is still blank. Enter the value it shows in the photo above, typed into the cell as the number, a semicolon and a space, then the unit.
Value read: 1800; rpm
